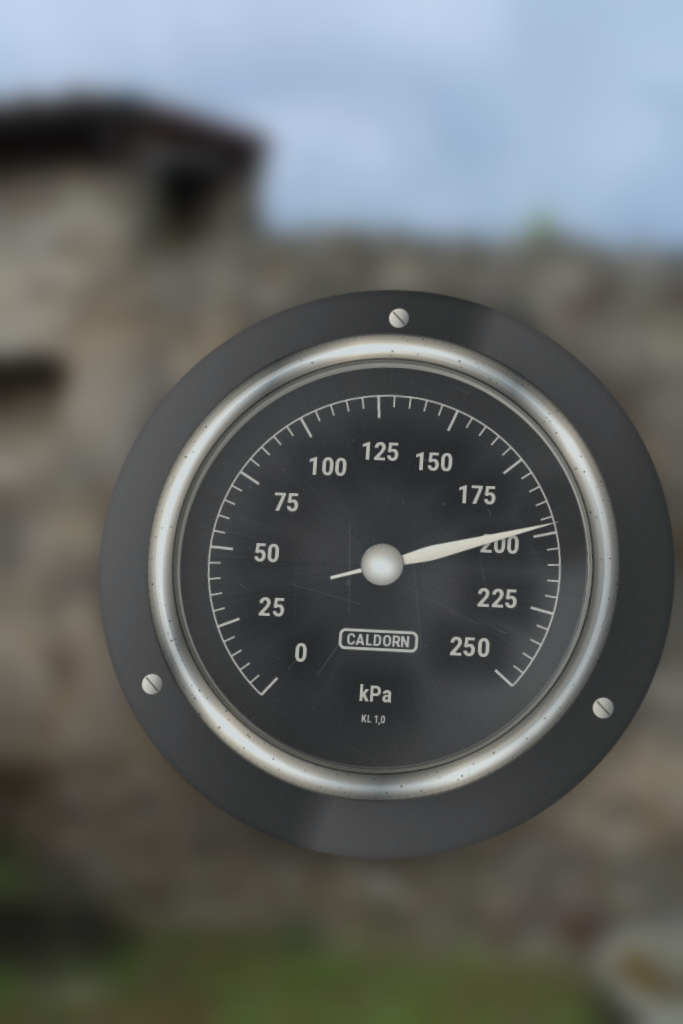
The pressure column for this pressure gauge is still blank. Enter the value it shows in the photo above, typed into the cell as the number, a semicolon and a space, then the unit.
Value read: 197.5; kPa
